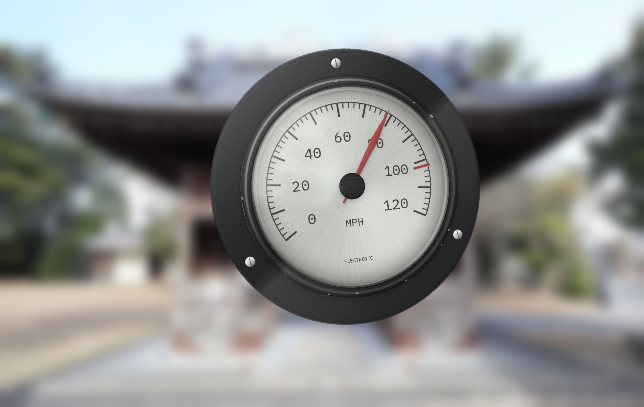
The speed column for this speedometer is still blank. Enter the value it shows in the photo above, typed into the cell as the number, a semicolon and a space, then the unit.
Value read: 78; mph
